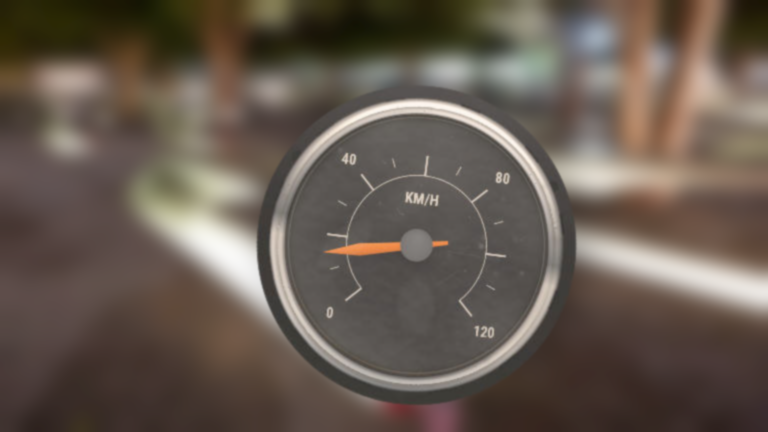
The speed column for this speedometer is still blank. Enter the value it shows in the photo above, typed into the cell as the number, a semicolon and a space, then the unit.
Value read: 15; km/h
